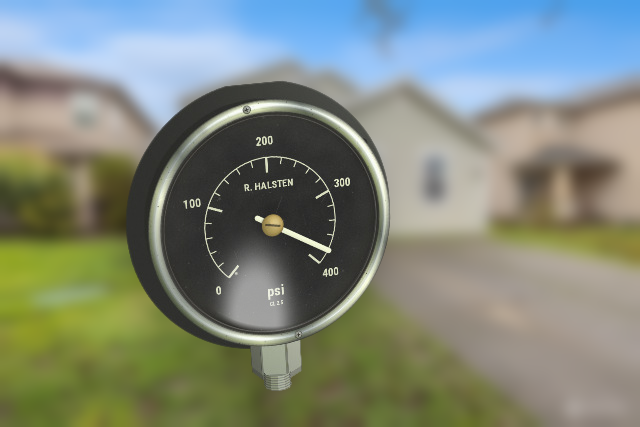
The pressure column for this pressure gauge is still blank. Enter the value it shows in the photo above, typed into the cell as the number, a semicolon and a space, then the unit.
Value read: 380; psi
